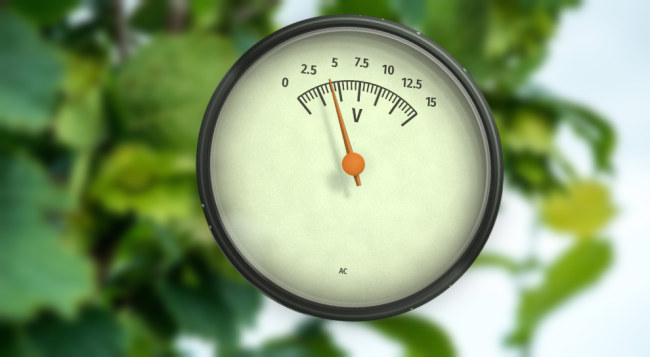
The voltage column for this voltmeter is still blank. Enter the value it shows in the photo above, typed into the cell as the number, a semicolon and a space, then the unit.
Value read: 4; V
